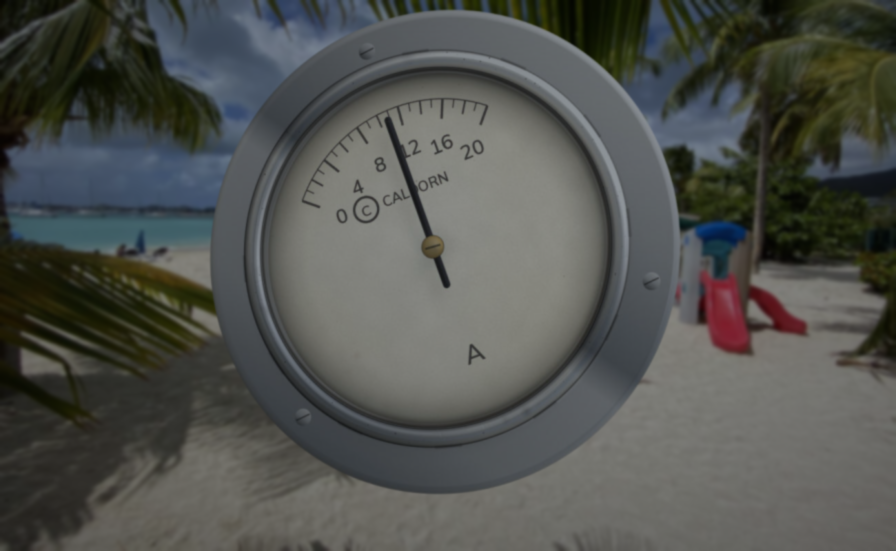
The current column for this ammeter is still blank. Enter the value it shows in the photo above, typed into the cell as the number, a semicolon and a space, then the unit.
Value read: 11; A
